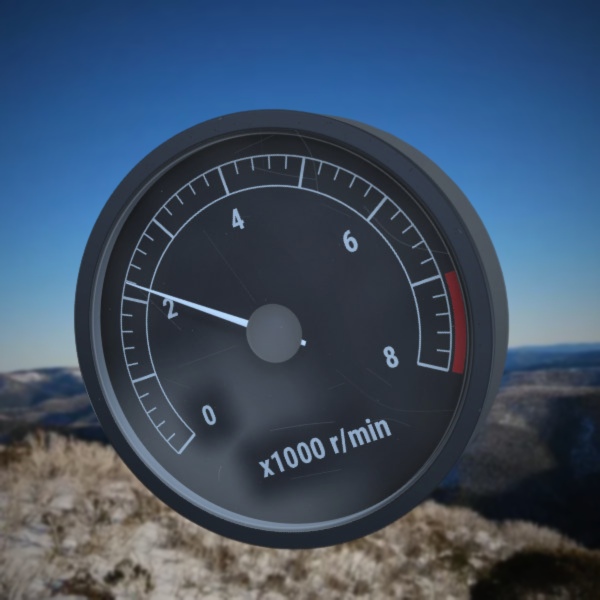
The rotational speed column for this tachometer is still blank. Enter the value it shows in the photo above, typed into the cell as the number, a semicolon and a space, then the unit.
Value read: 2200; rpm
